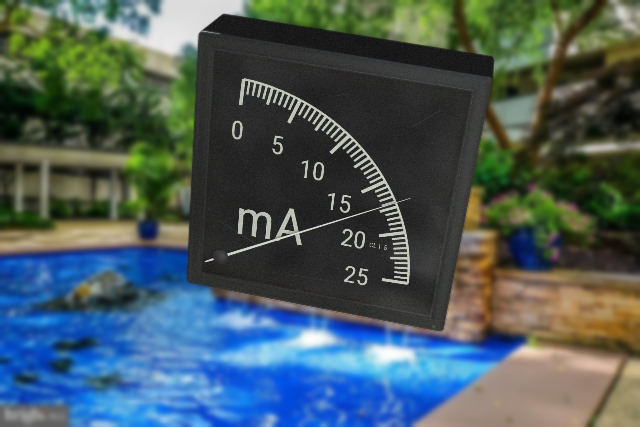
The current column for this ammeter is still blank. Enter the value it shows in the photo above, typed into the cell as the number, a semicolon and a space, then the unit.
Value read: 17; mA
